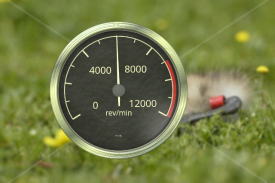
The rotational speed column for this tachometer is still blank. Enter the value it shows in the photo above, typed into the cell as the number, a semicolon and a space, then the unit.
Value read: 6000; rpm
